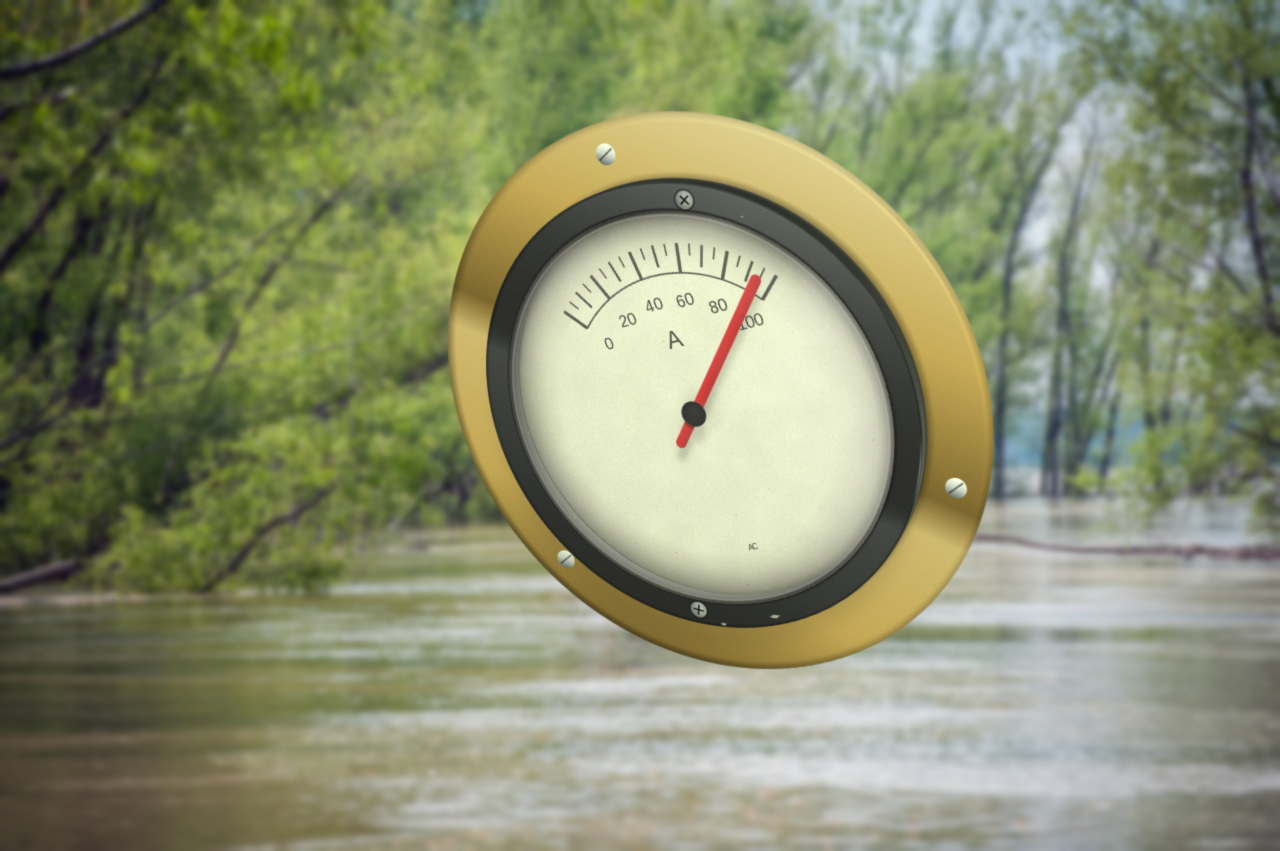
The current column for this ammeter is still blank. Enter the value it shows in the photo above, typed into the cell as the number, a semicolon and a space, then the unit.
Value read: 95; A
